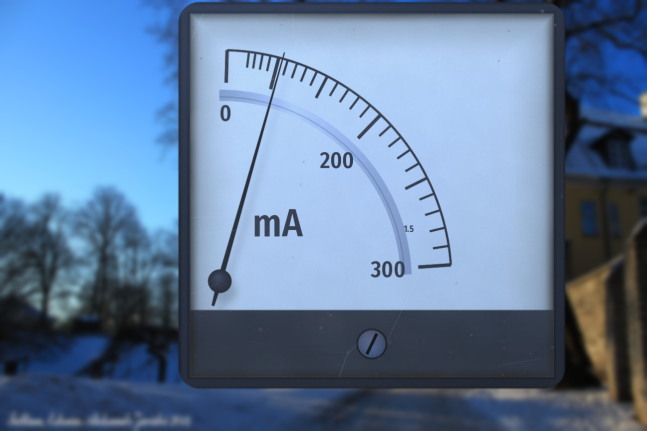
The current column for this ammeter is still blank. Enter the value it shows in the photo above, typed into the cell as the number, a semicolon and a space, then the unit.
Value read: 105; mA
